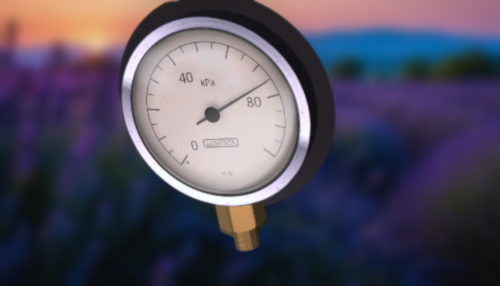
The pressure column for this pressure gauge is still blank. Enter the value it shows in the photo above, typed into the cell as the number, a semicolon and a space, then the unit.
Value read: 75; kPa
